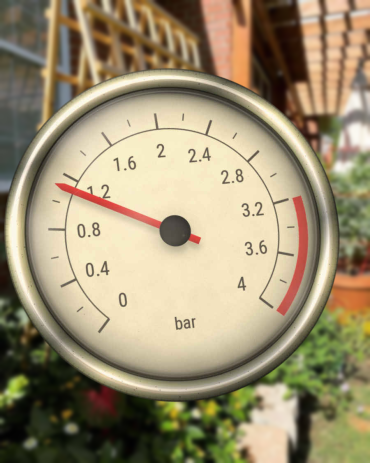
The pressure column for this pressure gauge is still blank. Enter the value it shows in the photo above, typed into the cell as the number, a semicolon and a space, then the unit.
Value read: 1.1; bar
